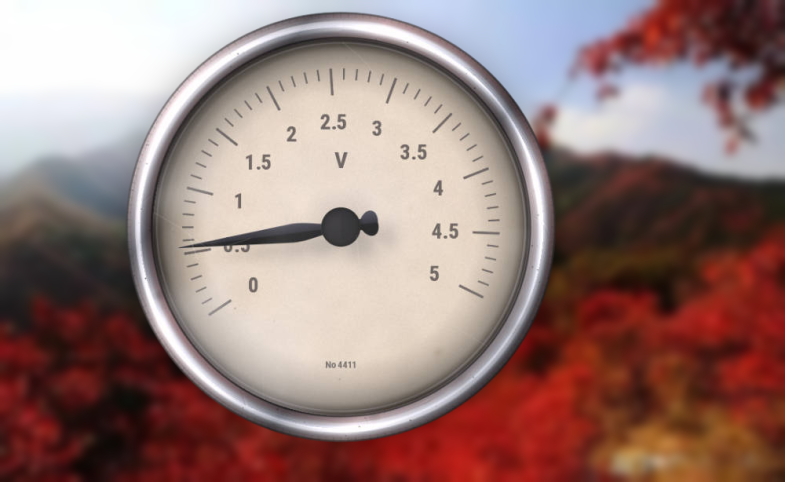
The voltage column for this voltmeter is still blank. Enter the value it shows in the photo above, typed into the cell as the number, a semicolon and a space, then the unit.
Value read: 0.55; V
